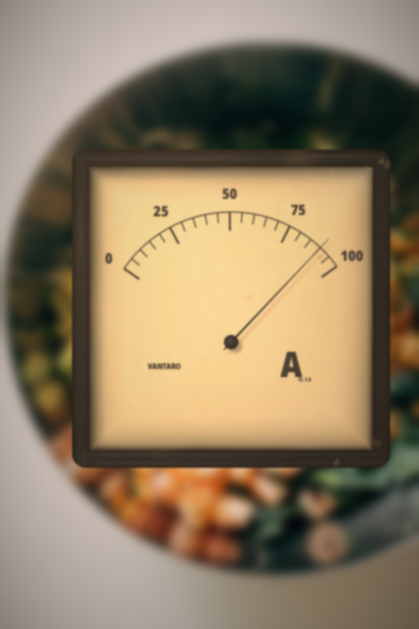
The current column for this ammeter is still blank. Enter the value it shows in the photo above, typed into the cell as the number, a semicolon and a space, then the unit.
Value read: 90; A
